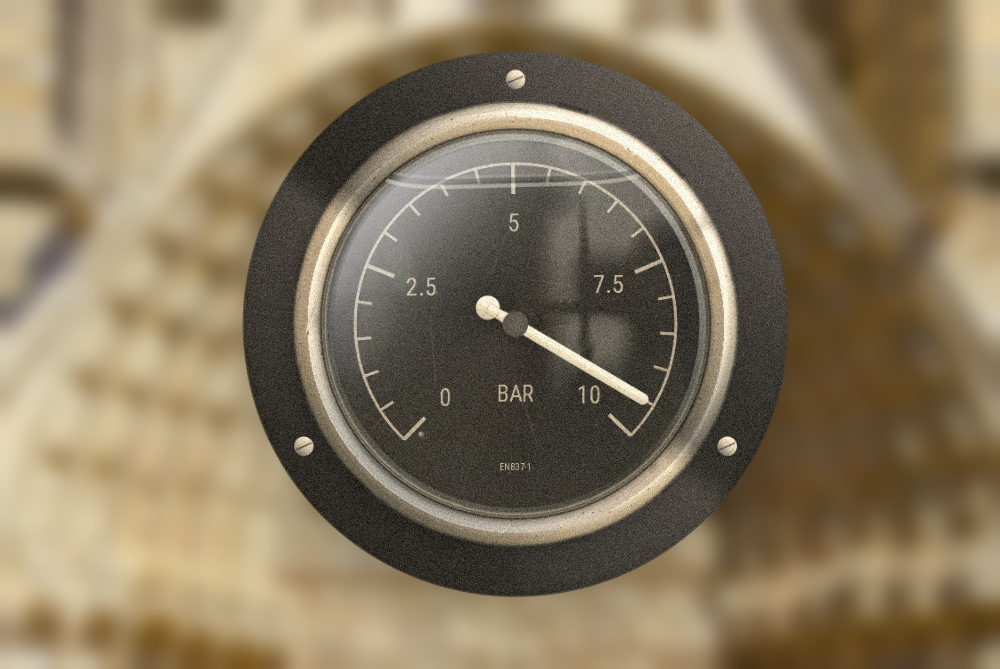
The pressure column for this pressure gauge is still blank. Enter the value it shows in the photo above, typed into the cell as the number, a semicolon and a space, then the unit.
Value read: 9.5; bar
